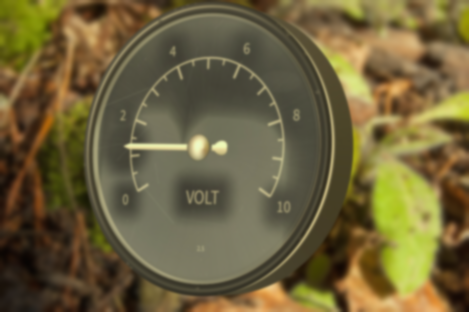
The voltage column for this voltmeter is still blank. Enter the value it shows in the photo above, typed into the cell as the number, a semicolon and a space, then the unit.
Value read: 1.25; V
